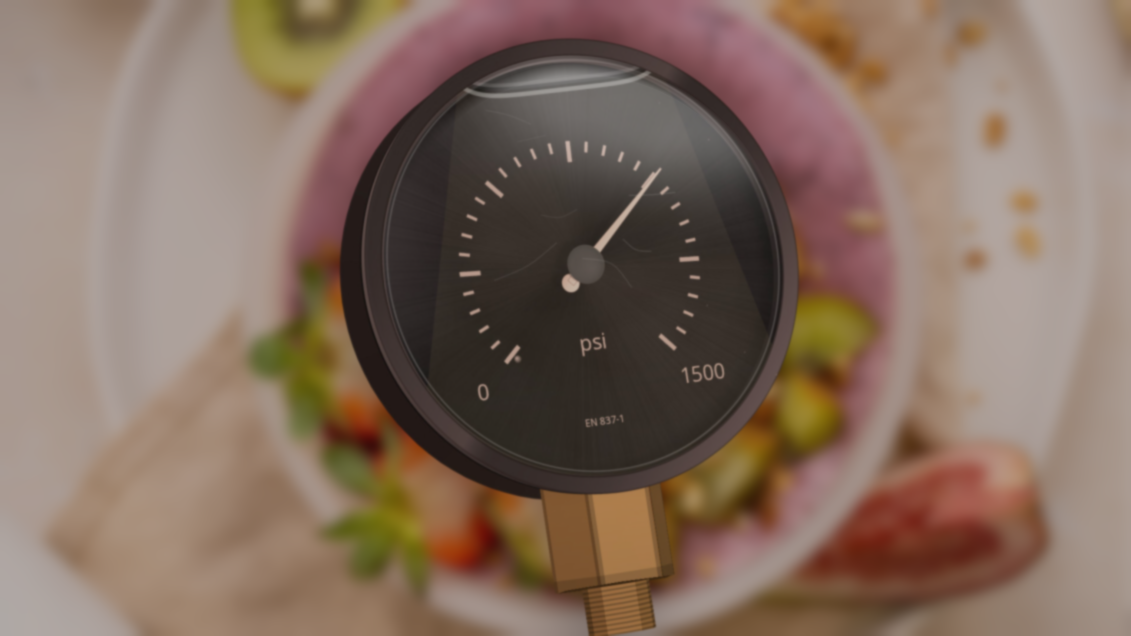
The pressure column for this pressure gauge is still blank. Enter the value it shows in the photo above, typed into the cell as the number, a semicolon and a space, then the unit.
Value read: 1000; psi
